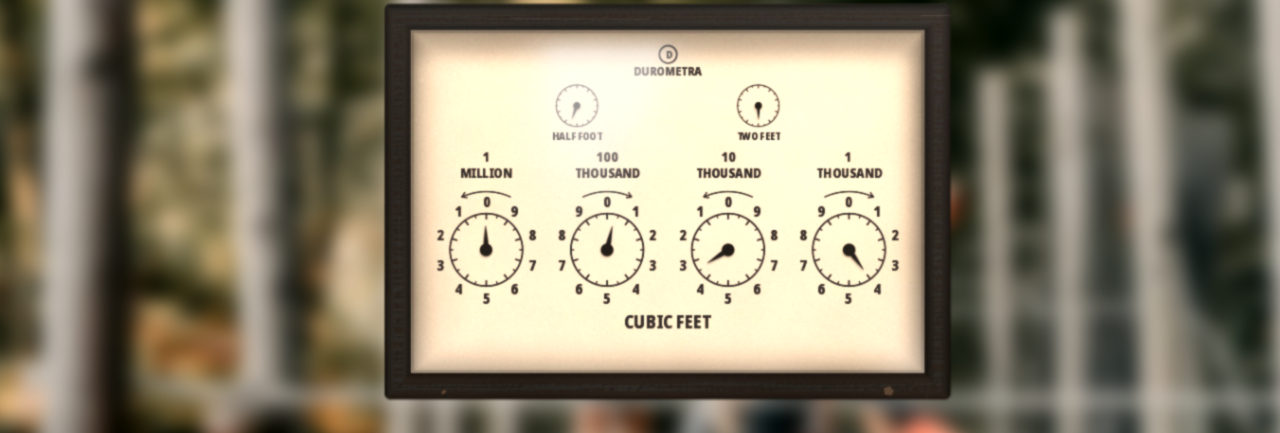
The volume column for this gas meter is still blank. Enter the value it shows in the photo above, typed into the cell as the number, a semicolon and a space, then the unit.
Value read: 3400; ft³
